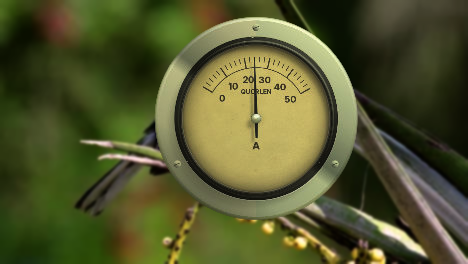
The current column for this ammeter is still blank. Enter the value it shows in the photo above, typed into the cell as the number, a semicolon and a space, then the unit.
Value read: 24; A
